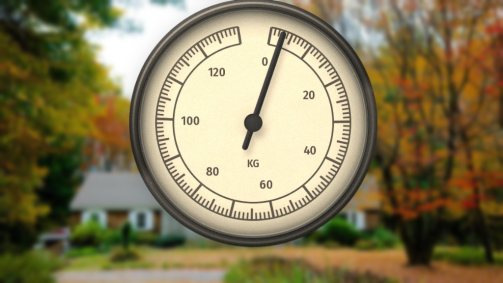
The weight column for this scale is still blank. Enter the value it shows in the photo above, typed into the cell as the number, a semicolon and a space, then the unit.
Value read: 3; kg
